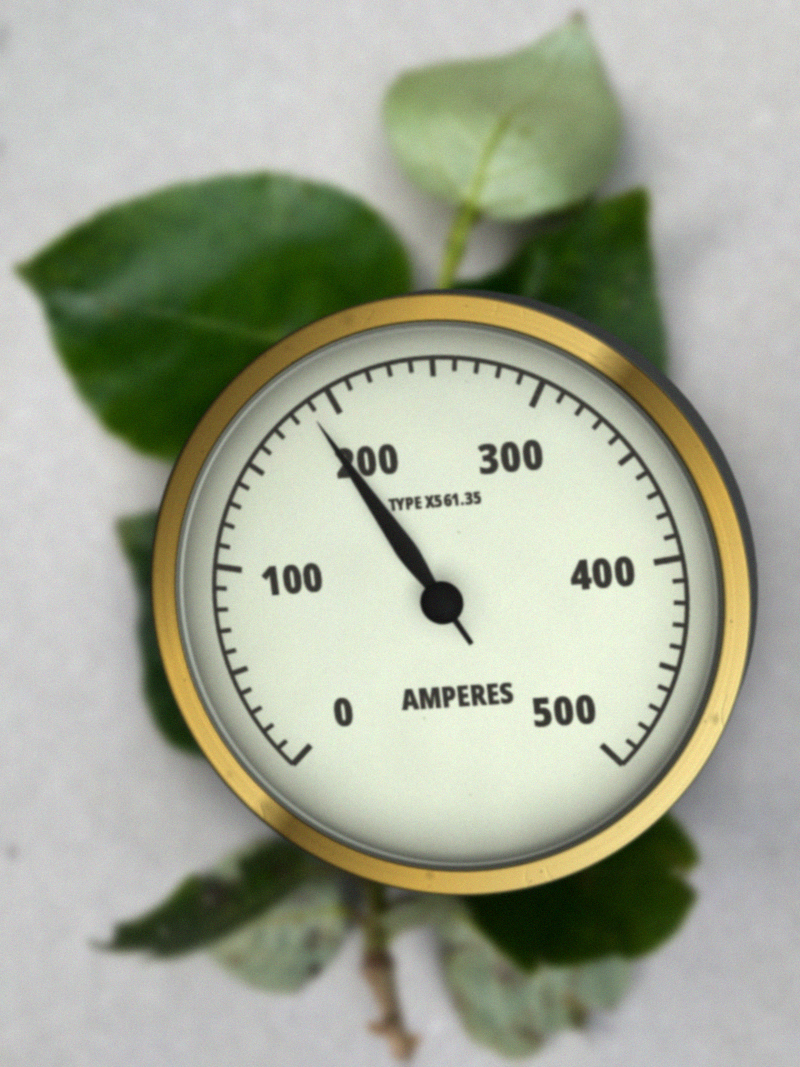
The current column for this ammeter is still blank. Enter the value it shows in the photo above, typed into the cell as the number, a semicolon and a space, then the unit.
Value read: 190; A
